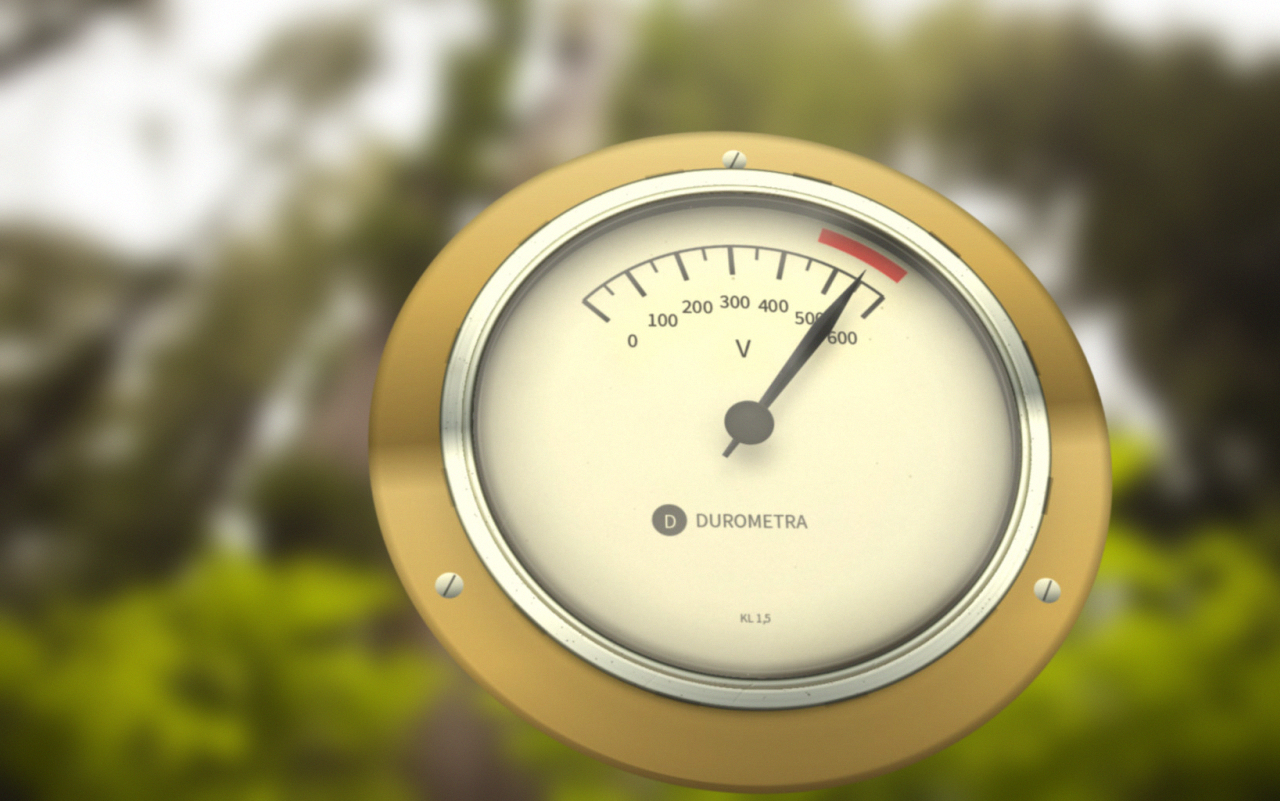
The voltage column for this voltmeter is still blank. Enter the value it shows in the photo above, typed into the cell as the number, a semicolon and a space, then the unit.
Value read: 550; V
